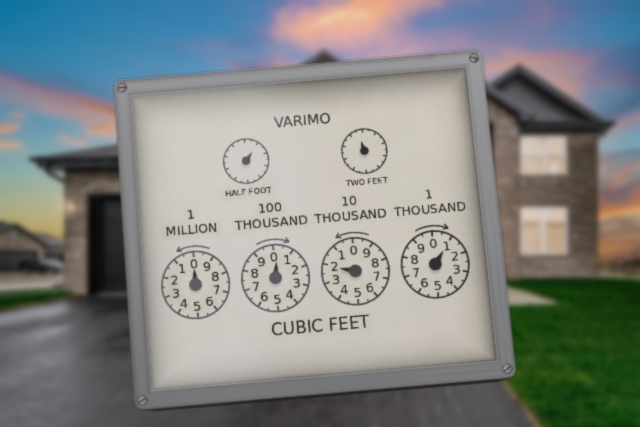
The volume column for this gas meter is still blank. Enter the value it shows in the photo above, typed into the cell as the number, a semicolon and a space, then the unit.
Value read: 2100; ft³
